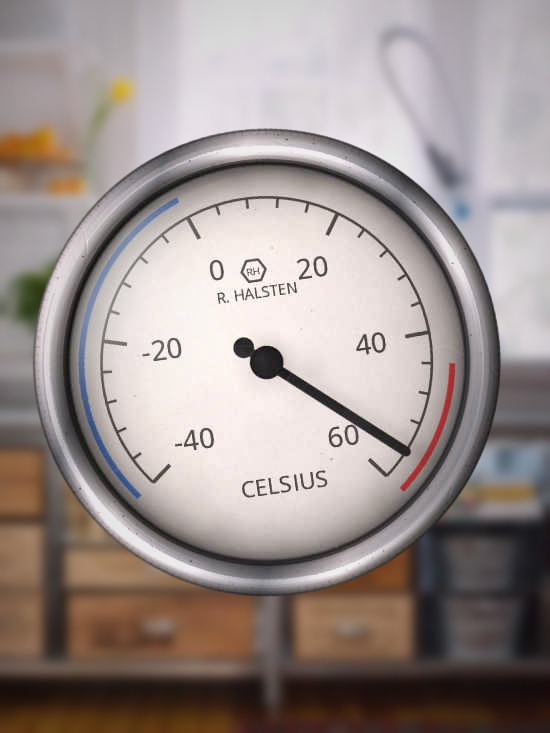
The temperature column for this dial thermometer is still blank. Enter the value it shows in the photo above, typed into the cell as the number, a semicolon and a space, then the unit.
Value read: 56; °C
